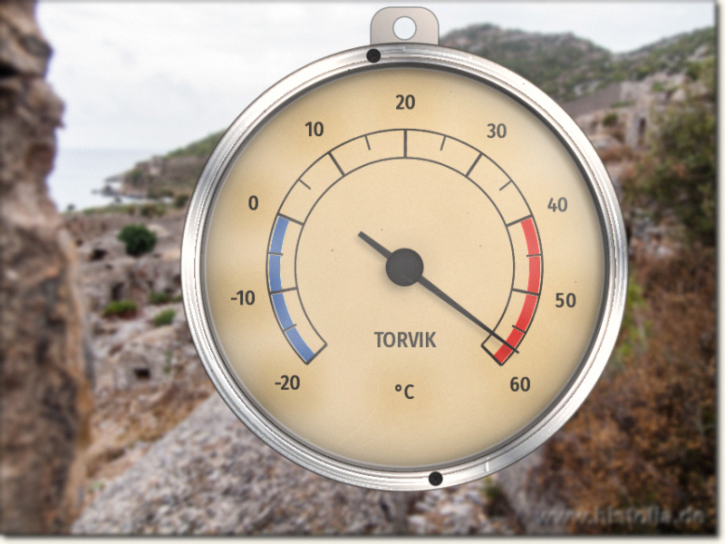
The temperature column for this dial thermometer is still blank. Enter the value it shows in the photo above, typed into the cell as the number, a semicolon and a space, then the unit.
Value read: 57.5; °C
